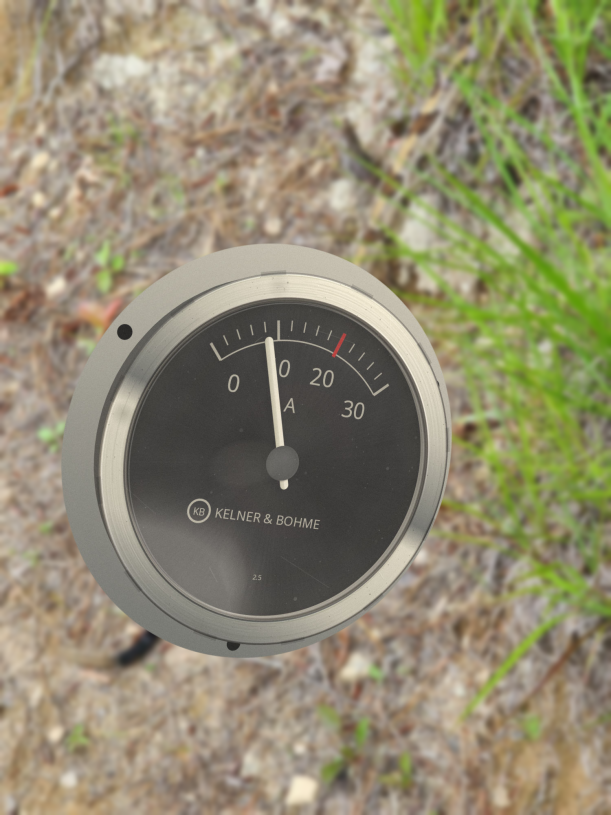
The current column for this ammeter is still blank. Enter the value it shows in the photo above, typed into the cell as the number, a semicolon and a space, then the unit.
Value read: 8; A
